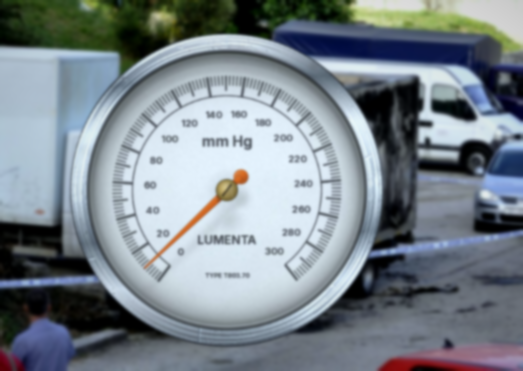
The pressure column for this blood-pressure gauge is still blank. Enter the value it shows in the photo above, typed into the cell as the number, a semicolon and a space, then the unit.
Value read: 10; mmHg
